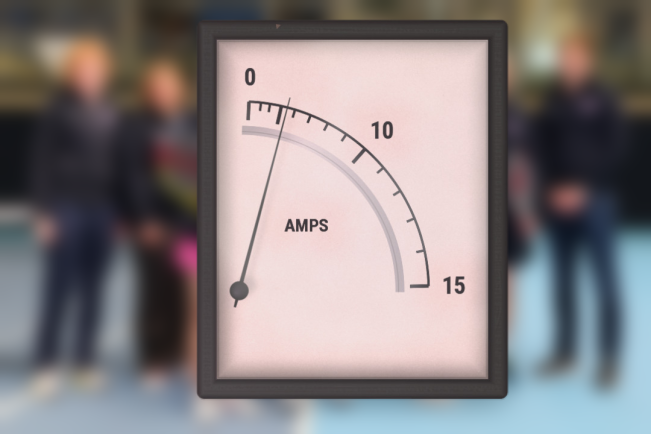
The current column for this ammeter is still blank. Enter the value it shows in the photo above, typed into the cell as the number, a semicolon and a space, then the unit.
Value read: 5.5; A
